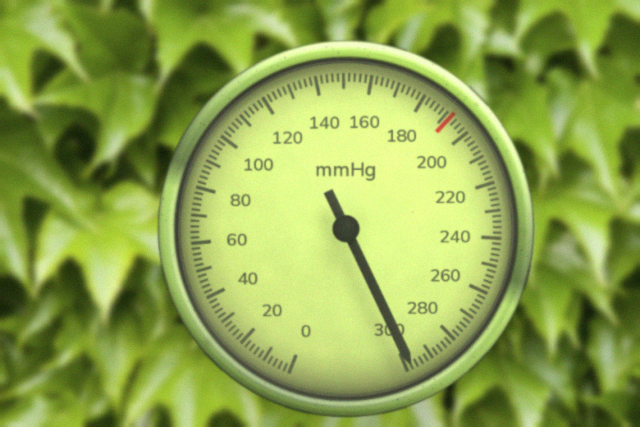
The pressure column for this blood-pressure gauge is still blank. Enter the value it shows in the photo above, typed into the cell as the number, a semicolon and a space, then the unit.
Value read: 298; mmHg
